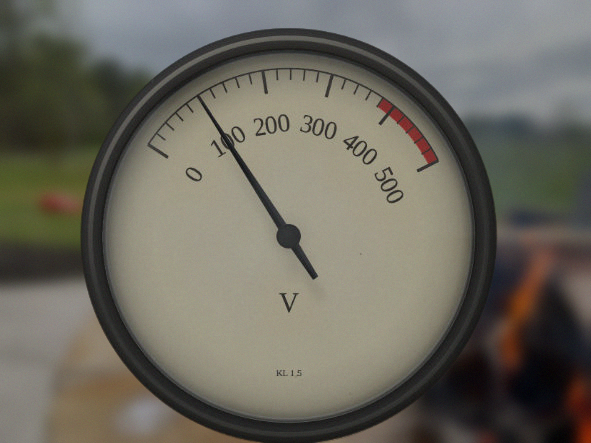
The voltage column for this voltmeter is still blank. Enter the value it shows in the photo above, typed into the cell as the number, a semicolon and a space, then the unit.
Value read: 100; V
